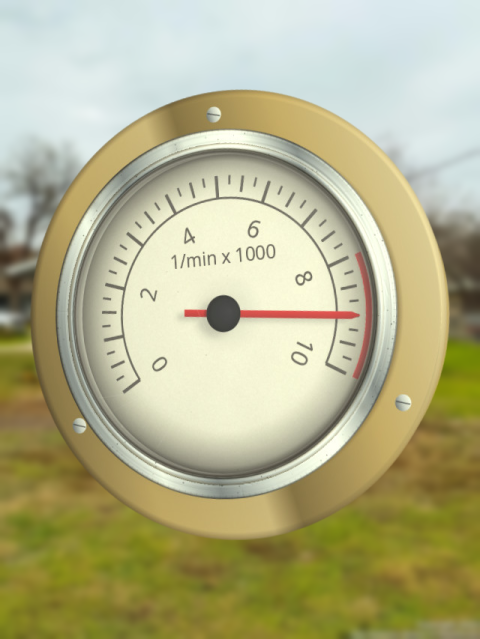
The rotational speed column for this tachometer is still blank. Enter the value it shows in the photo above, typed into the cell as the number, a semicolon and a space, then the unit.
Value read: 9000; rpm
